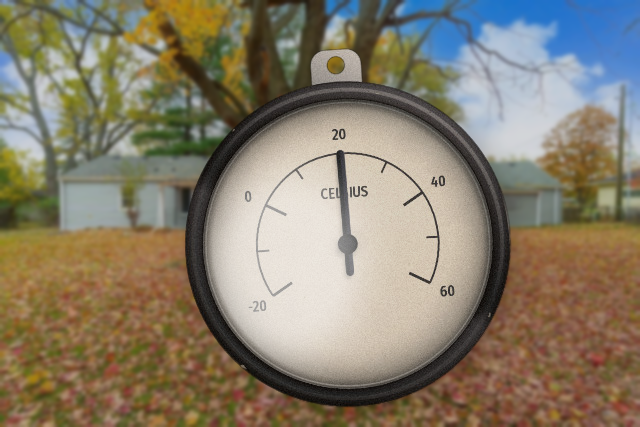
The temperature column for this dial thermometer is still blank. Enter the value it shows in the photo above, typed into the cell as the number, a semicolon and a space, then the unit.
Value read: 20; °C
